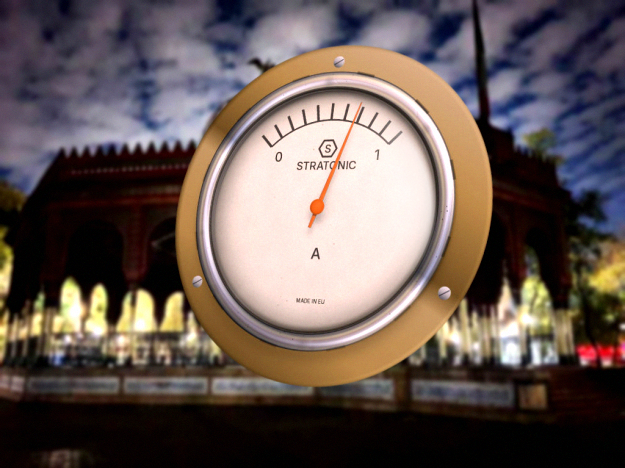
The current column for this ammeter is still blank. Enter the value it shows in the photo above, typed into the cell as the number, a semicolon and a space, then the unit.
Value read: 0.7; A
